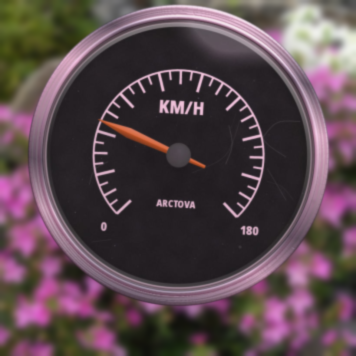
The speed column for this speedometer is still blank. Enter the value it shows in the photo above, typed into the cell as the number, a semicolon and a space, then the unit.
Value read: 45; km/h
